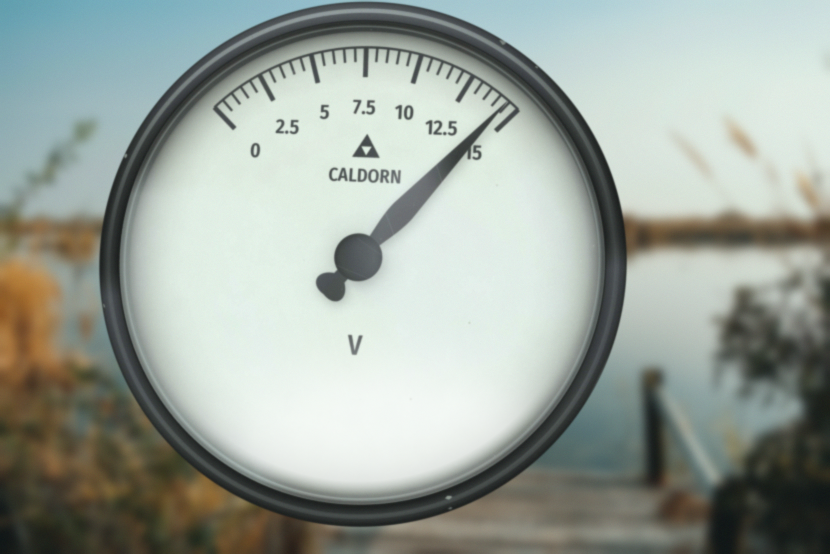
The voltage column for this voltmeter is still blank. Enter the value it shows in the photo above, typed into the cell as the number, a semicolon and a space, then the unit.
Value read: 14.5; V
